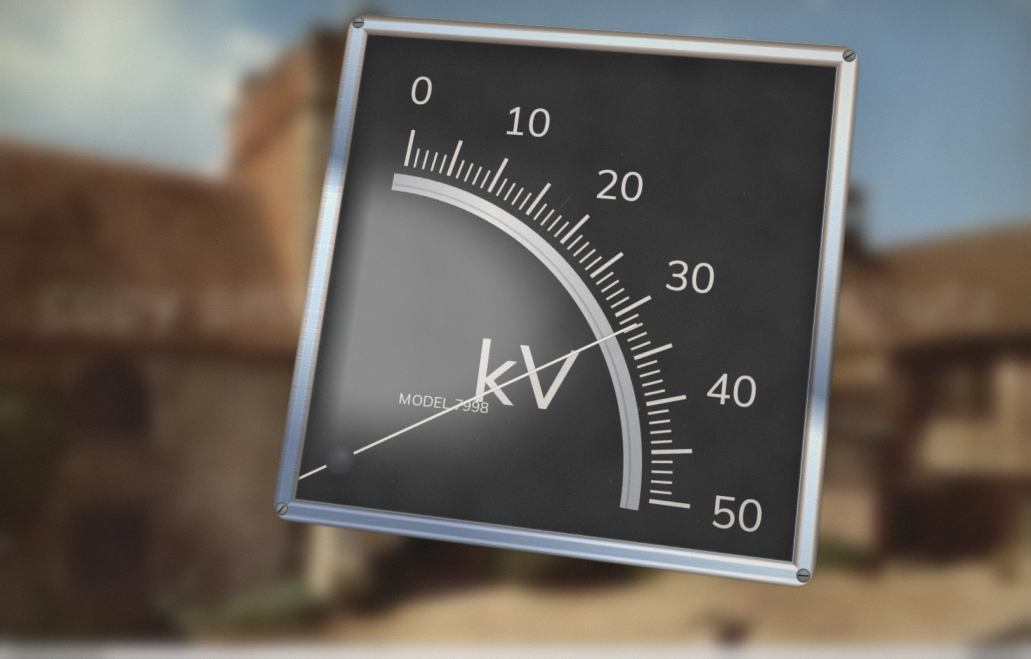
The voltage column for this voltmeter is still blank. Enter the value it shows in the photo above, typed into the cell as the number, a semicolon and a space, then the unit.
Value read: 32; kV
